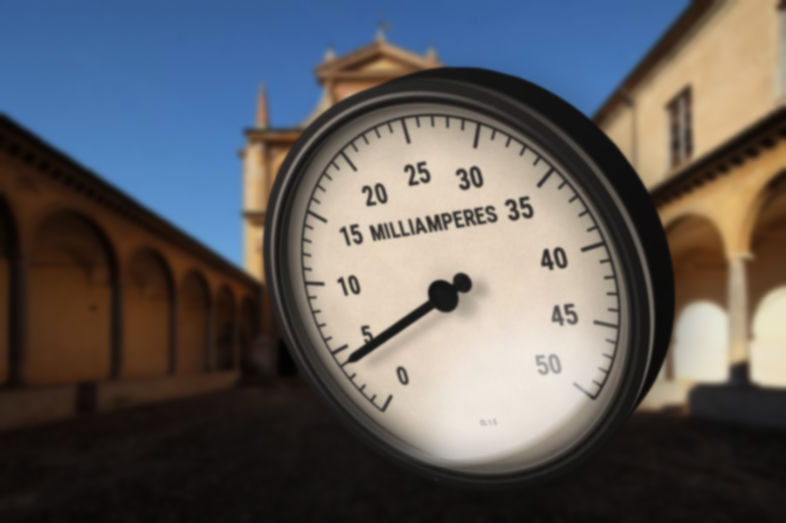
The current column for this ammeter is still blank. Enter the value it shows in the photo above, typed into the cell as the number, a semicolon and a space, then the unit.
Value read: 4; mA
